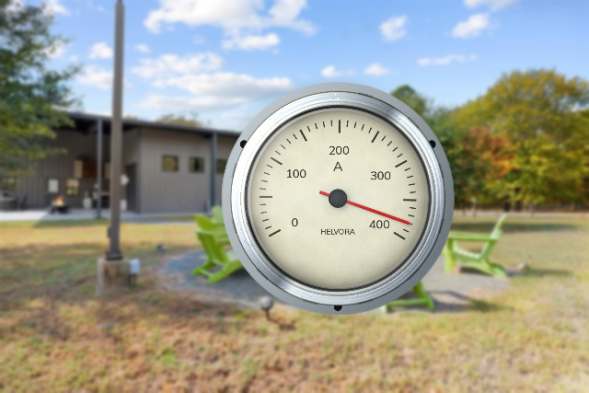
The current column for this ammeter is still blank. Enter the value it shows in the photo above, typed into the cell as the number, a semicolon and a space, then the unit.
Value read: 380; A
